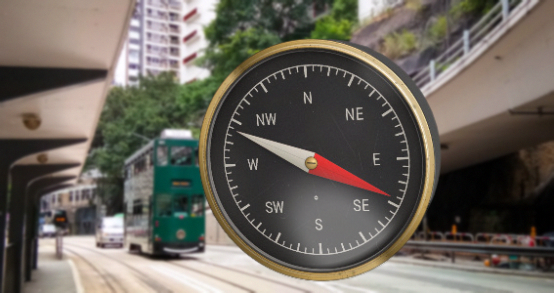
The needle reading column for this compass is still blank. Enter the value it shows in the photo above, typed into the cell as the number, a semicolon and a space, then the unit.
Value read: 115; °
